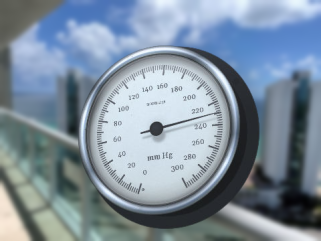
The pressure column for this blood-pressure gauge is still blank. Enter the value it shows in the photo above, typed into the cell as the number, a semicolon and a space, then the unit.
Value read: 230; mmHg
